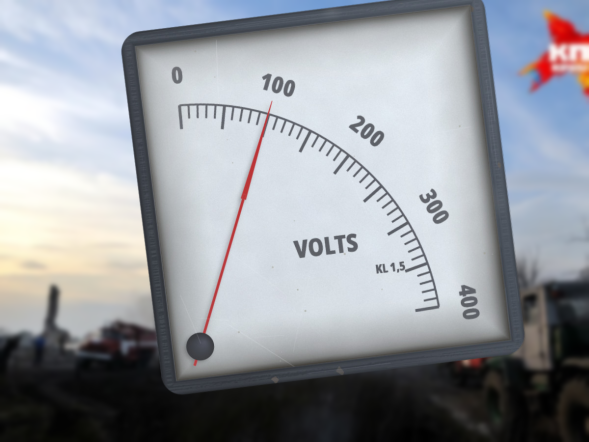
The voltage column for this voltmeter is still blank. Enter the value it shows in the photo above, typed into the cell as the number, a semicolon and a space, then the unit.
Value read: 100; V
